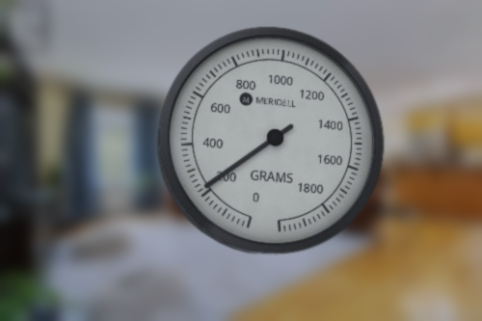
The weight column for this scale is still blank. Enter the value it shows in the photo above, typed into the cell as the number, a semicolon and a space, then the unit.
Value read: 220; g
